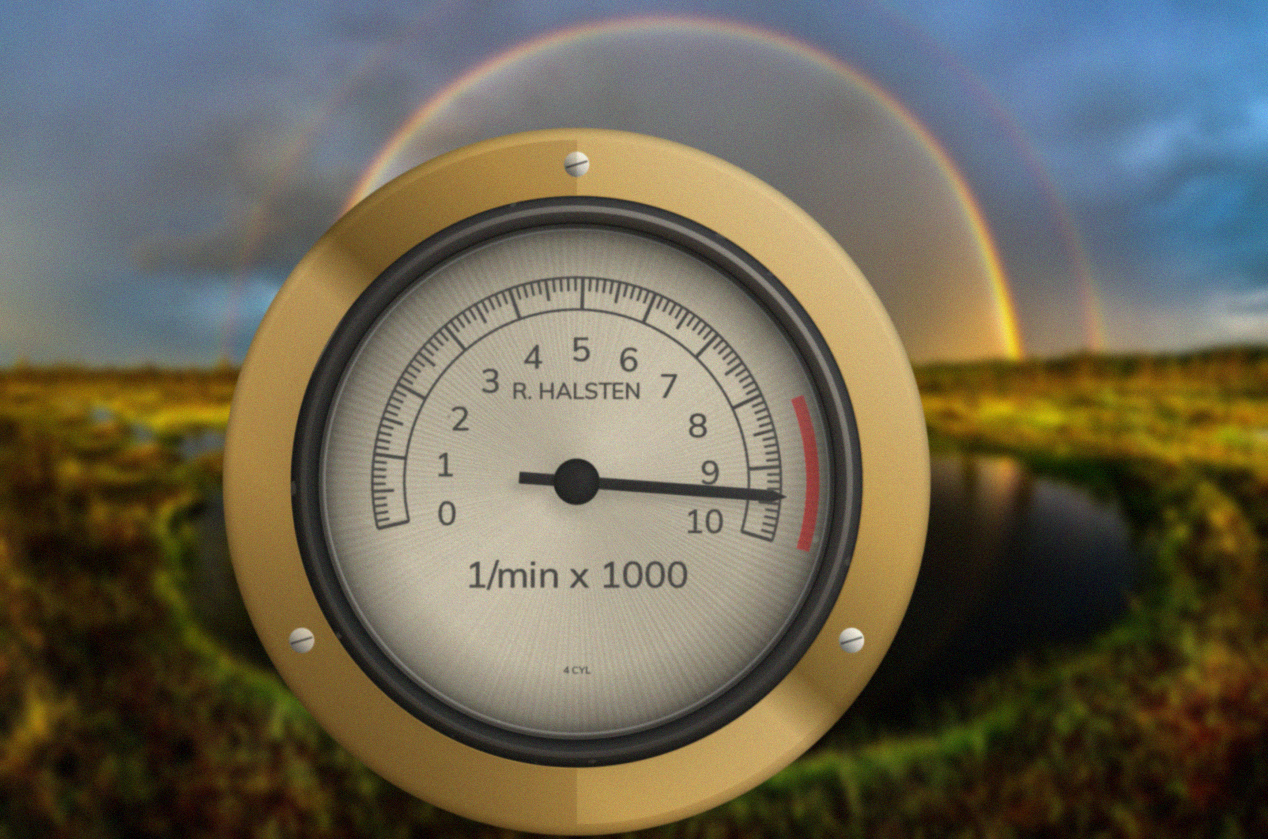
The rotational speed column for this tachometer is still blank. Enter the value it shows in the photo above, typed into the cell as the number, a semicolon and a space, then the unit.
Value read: 9400; rpm
